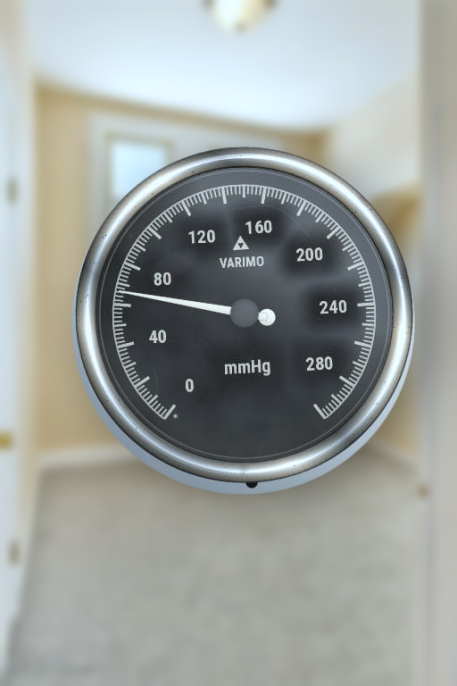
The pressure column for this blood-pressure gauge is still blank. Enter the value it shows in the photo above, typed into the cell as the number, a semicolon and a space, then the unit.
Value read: 66; mmHg
